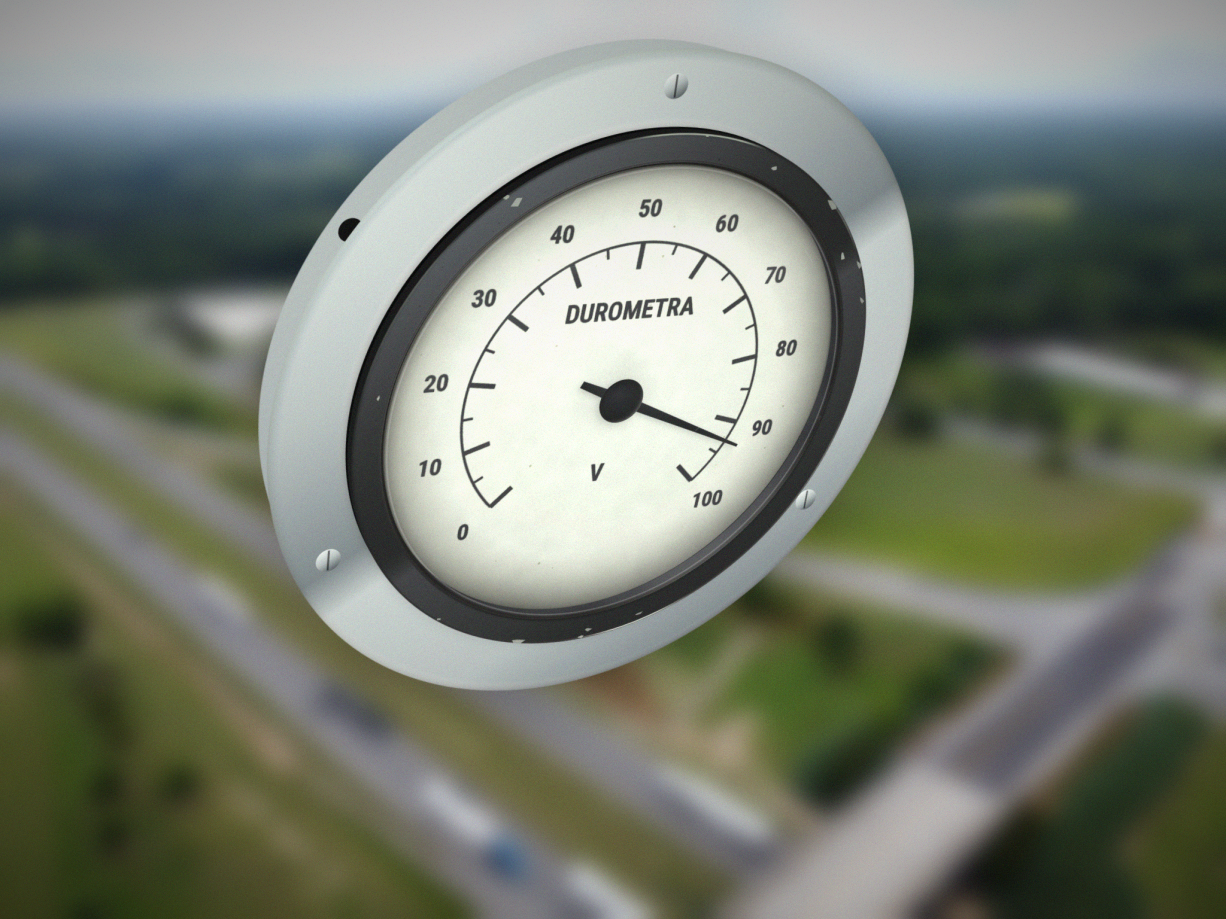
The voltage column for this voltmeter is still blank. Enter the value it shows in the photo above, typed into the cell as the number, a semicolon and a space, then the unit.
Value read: 92.5; V
